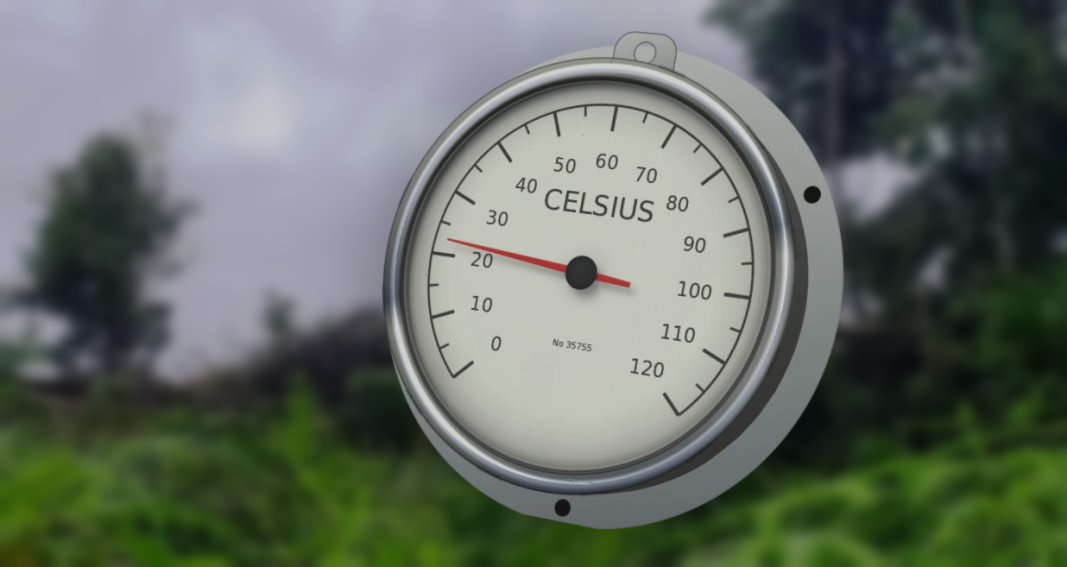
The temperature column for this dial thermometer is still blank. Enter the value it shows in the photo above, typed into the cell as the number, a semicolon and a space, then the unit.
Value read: 22.5; °C
